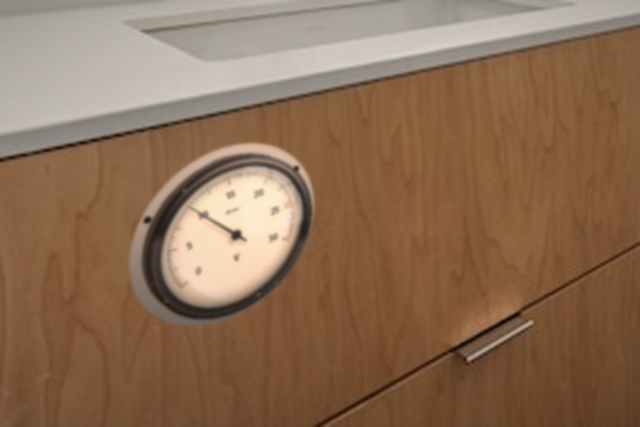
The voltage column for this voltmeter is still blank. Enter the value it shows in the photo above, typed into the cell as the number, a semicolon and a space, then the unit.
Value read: 10; V
